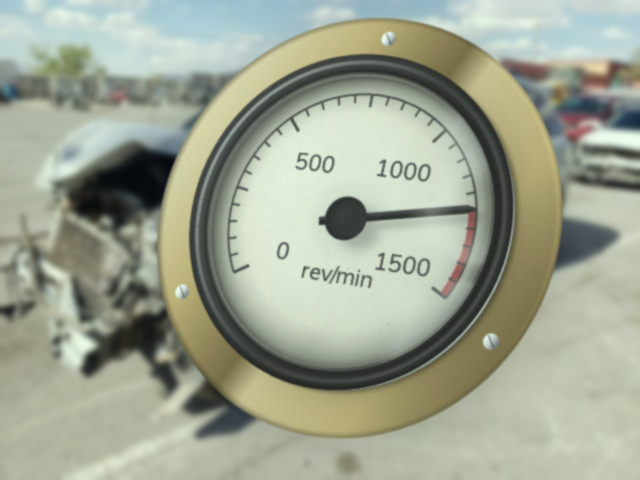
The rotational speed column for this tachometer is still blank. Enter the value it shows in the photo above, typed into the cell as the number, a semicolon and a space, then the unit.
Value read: 1250; rpm
